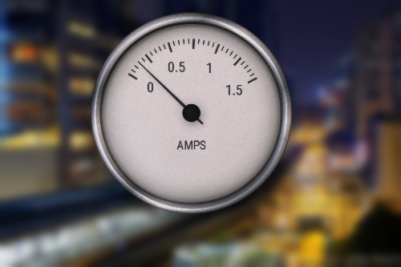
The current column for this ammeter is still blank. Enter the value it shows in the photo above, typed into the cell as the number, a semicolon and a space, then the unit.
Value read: 0.15; A
